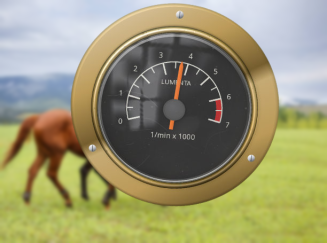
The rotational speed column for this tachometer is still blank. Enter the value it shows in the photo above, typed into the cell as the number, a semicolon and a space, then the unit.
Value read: 3750; rpm
